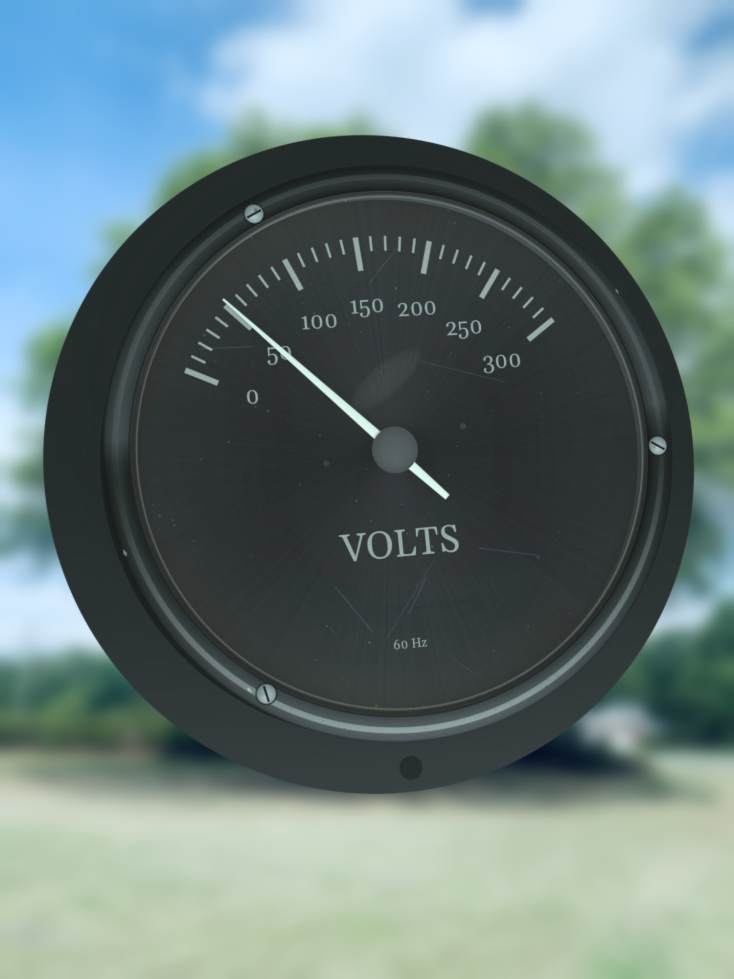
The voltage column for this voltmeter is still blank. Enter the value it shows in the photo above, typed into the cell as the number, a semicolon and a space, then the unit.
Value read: 50; V
